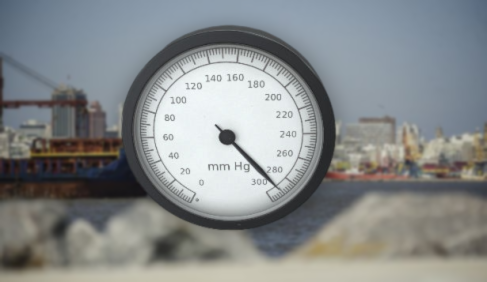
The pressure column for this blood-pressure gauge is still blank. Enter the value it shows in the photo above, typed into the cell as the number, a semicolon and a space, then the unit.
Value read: 290; mmHg
